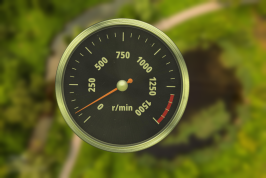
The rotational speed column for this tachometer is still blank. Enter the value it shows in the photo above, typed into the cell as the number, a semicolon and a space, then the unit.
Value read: 75; rpm
